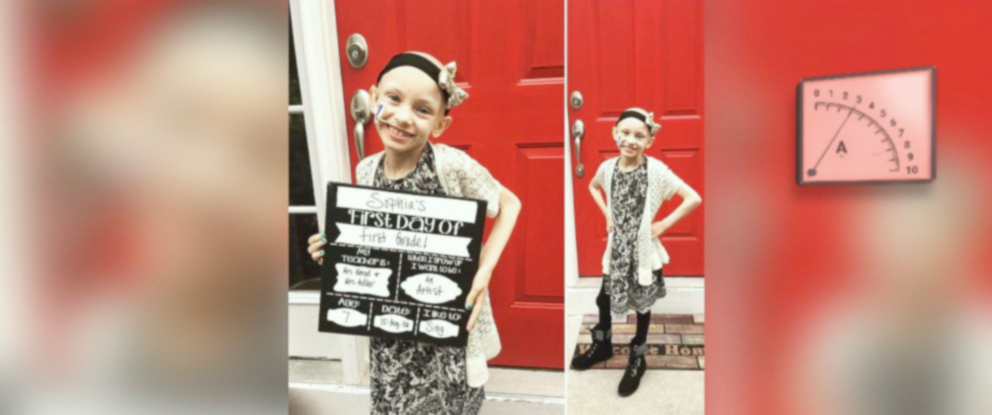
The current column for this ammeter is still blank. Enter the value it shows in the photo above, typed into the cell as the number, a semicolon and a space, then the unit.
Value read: 3; A
